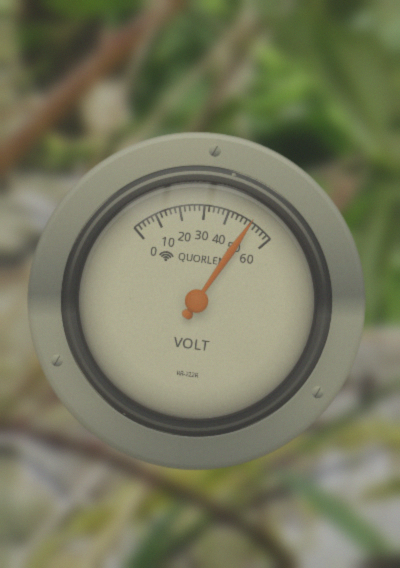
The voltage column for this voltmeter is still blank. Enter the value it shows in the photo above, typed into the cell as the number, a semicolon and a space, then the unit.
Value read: 50; V
